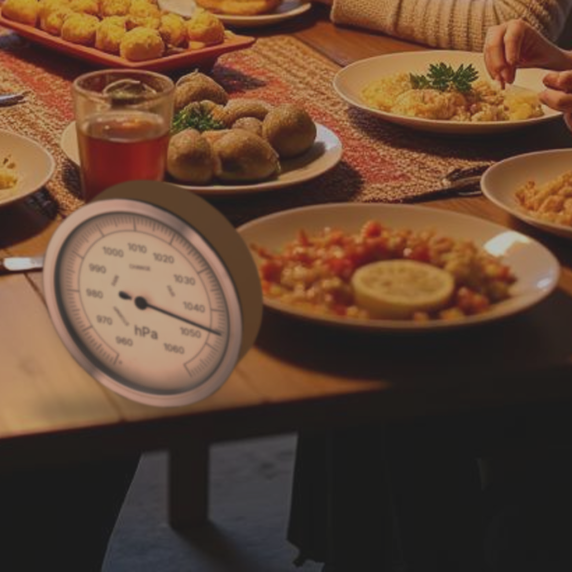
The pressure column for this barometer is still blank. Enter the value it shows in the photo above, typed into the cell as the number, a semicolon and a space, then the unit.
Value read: 1045; hPa
